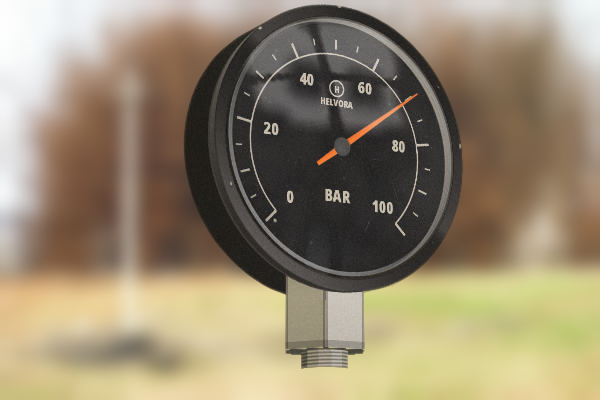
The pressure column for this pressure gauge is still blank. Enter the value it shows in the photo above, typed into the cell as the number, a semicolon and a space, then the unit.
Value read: 70; bar
